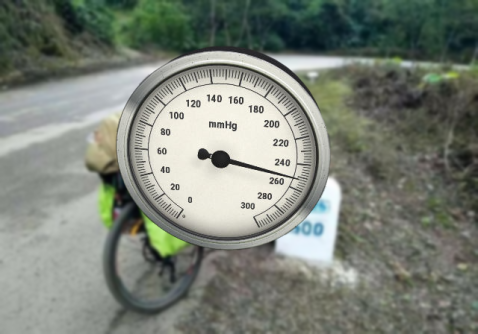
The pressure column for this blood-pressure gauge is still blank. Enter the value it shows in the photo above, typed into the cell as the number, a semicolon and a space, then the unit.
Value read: 250; mmHg
